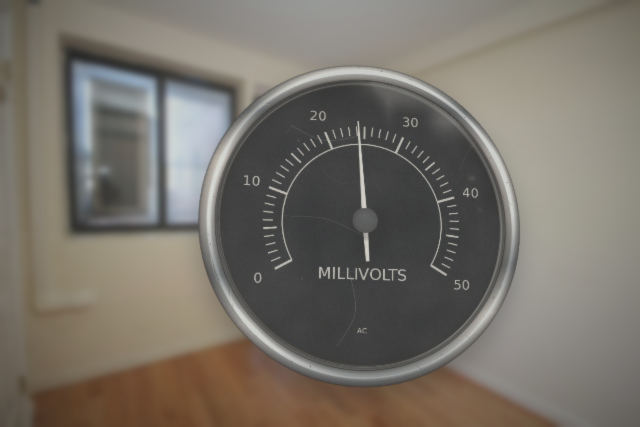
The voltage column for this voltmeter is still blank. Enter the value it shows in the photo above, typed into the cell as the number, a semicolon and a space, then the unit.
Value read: 24; mV
